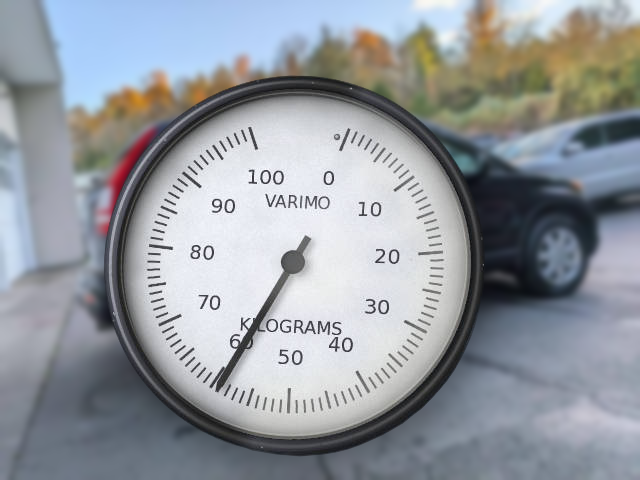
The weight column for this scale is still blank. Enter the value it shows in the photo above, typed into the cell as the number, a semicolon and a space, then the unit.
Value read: 59; kg
